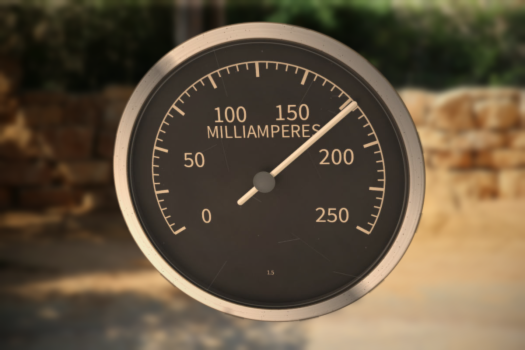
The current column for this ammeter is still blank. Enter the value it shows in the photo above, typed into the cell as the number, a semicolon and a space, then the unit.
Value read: 177.5; mA
